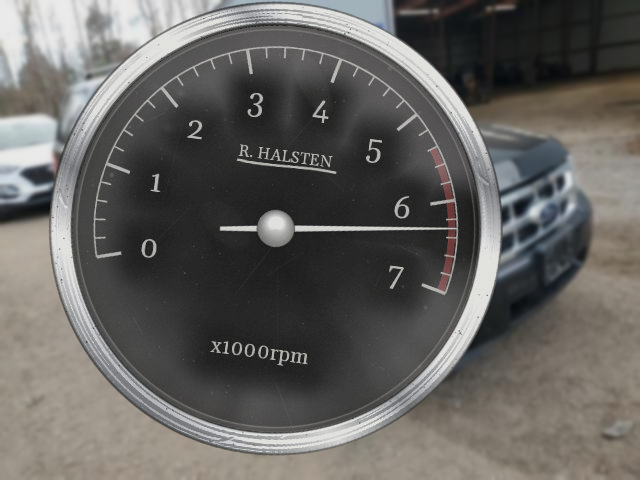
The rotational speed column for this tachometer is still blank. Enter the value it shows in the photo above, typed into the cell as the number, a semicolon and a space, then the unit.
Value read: 6300; rpm
